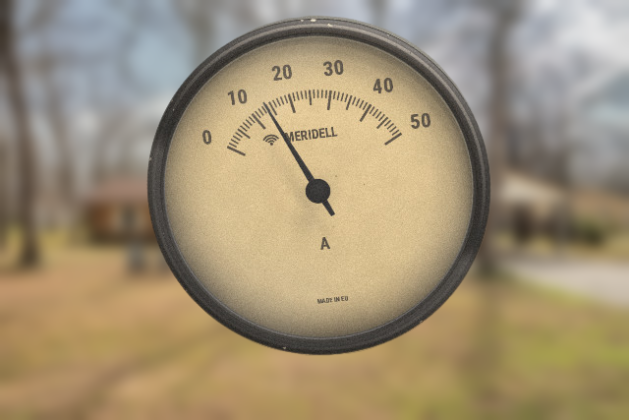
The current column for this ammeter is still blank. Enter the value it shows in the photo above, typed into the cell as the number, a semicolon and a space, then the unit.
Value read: 14; A
